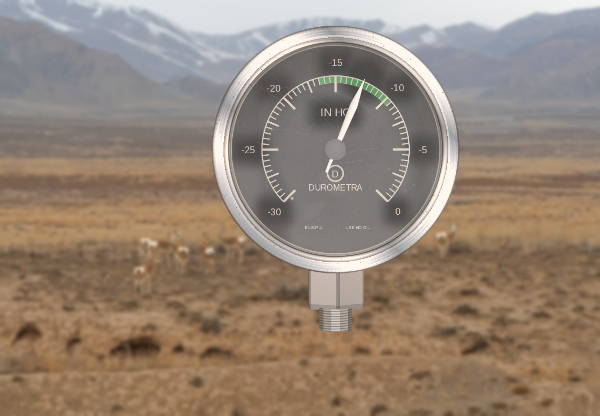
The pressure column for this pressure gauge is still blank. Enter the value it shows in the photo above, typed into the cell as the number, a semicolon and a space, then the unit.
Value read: -12.5; inHg
